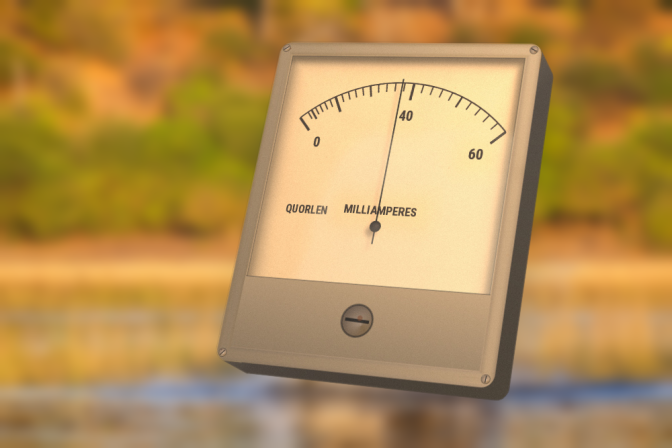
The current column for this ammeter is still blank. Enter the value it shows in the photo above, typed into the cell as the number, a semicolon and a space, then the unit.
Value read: 38; mA
